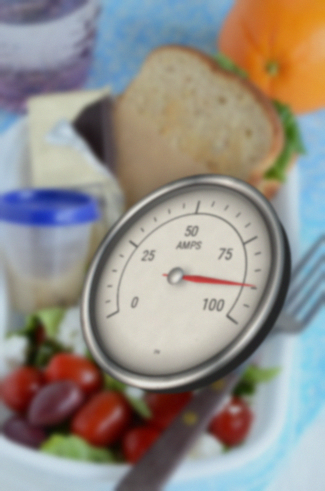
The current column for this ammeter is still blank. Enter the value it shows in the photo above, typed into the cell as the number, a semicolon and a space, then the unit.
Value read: 90; A
